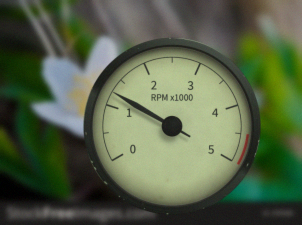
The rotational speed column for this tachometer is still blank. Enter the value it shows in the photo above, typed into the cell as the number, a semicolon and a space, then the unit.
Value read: 1250; rpm
